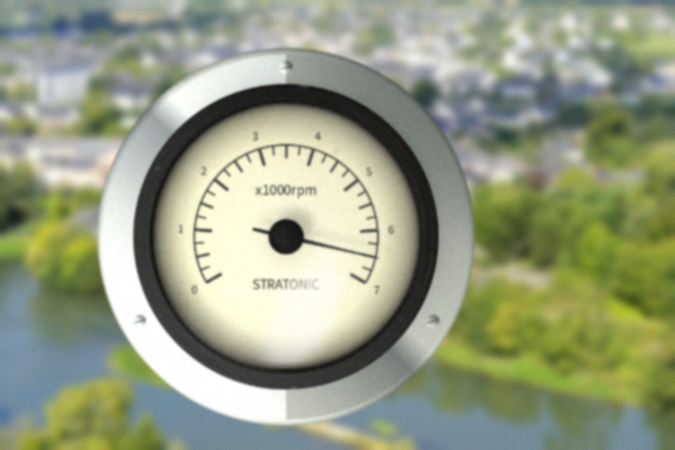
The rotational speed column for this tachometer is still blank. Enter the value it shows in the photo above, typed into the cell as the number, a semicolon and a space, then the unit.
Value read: 6500; rpm
